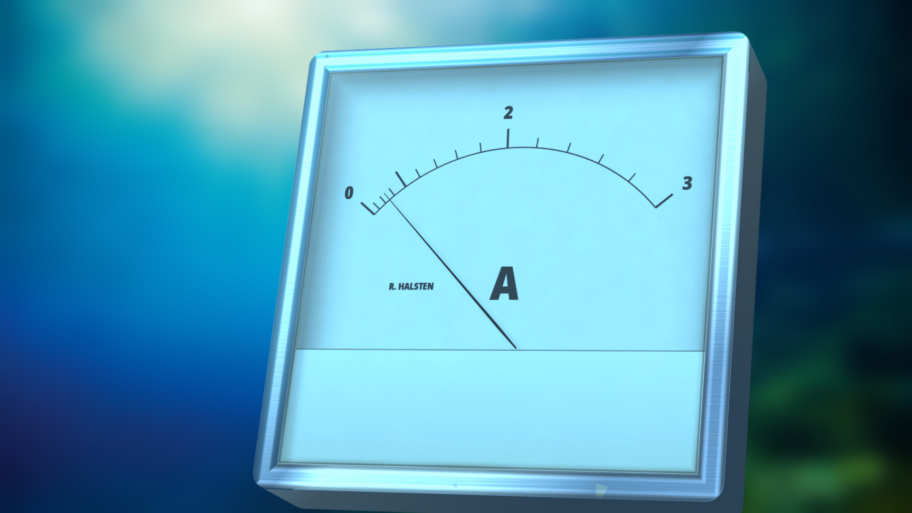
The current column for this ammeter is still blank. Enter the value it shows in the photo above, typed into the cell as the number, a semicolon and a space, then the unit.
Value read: 0.7; A
